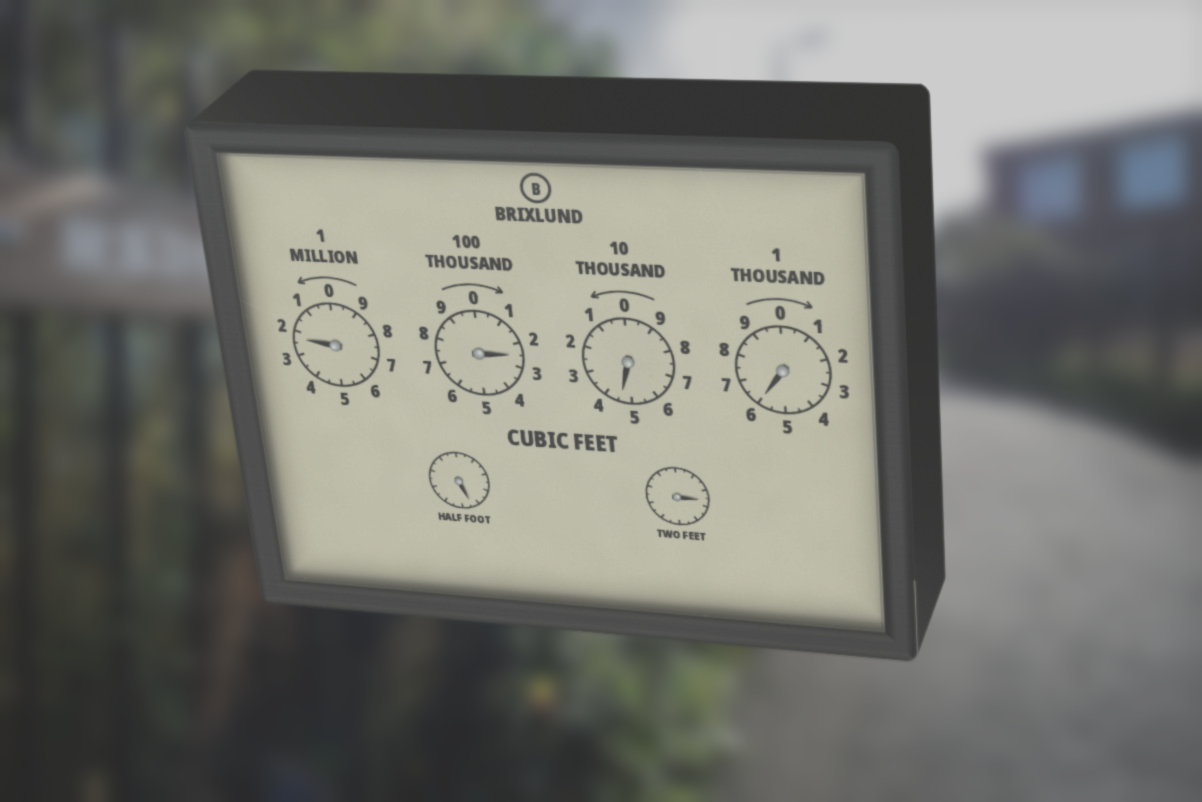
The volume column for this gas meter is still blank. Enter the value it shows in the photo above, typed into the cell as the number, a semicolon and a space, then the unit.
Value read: 224600; ft³
